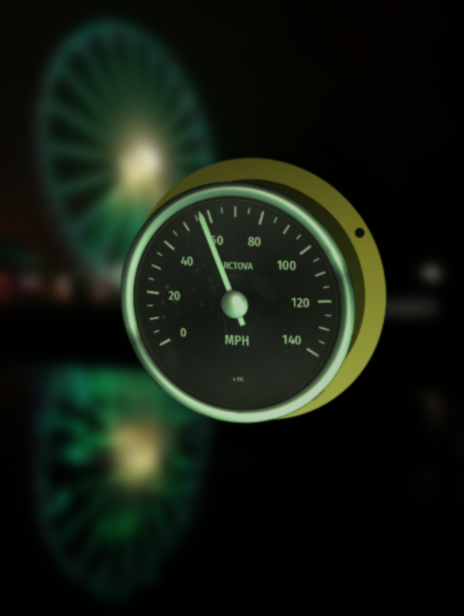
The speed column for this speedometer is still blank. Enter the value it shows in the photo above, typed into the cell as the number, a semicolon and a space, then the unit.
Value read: 57.5; mph
